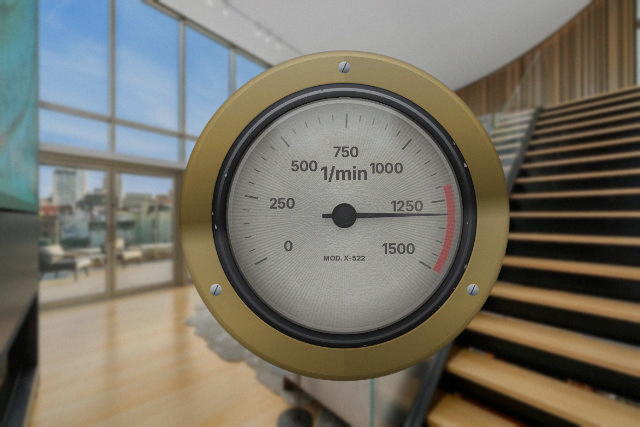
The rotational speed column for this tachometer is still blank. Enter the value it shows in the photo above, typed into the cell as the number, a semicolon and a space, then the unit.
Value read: 1300; rpm
